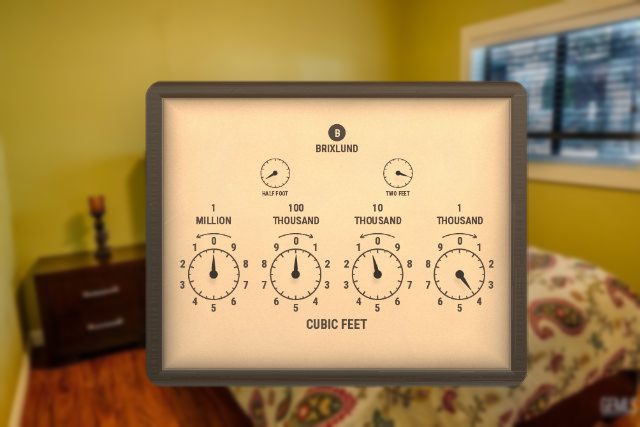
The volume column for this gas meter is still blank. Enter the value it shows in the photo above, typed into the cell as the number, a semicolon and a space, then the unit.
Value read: 400; ft³
